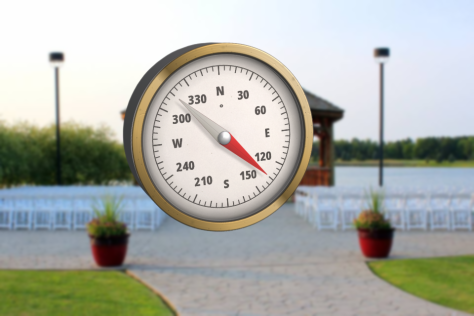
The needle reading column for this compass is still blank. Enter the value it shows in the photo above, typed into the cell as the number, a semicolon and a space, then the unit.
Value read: 135; °
